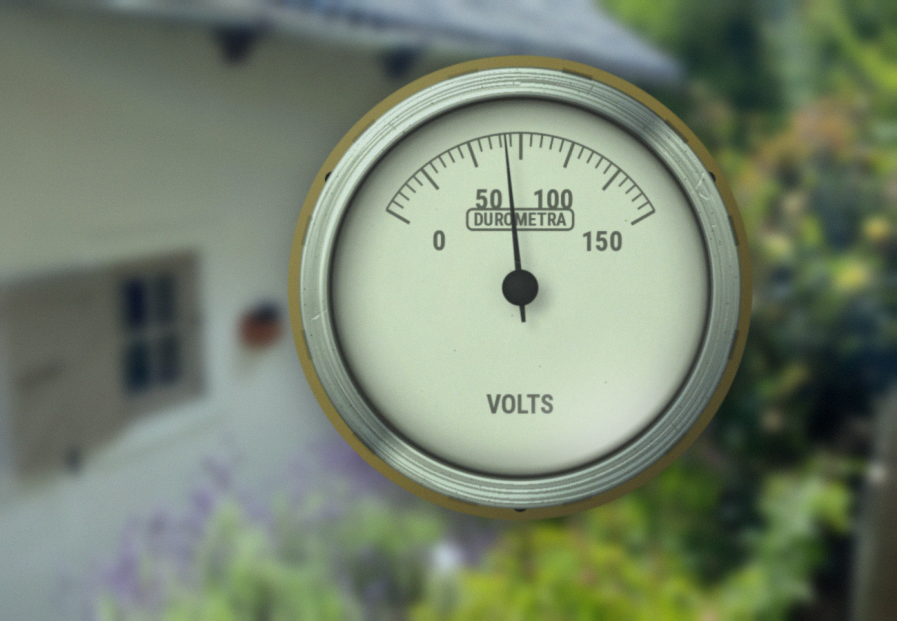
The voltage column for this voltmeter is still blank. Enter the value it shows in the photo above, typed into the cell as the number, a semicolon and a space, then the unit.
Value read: 67.5; V
